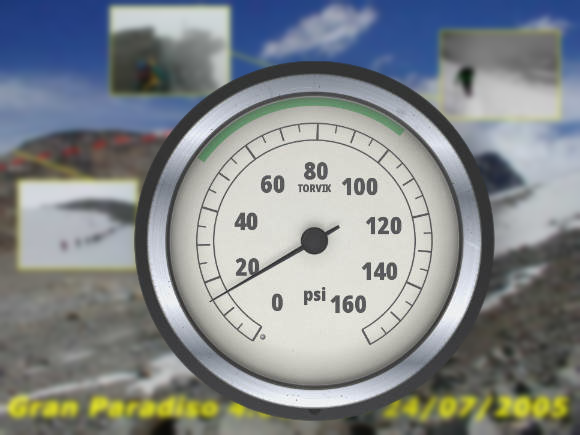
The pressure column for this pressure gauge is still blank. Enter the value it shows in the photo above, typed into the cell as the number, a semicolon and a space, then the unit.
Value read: 15; psi
